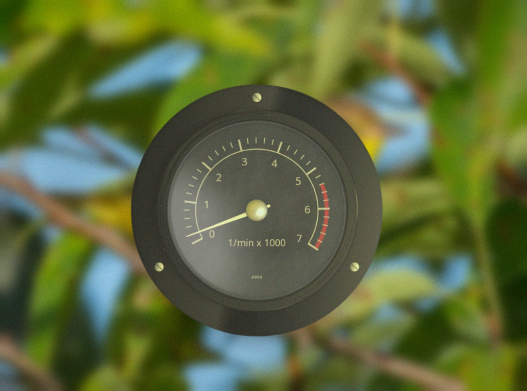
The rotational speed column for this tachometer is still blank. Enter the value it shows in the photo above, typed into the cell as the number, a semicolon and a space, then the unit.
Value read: 200; rpm
